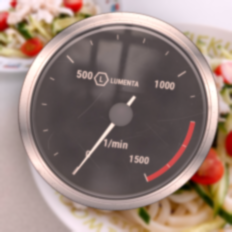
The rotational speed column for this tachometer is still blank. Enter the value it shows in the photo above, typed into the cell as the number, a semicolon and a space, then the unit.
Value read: 0; rpm
